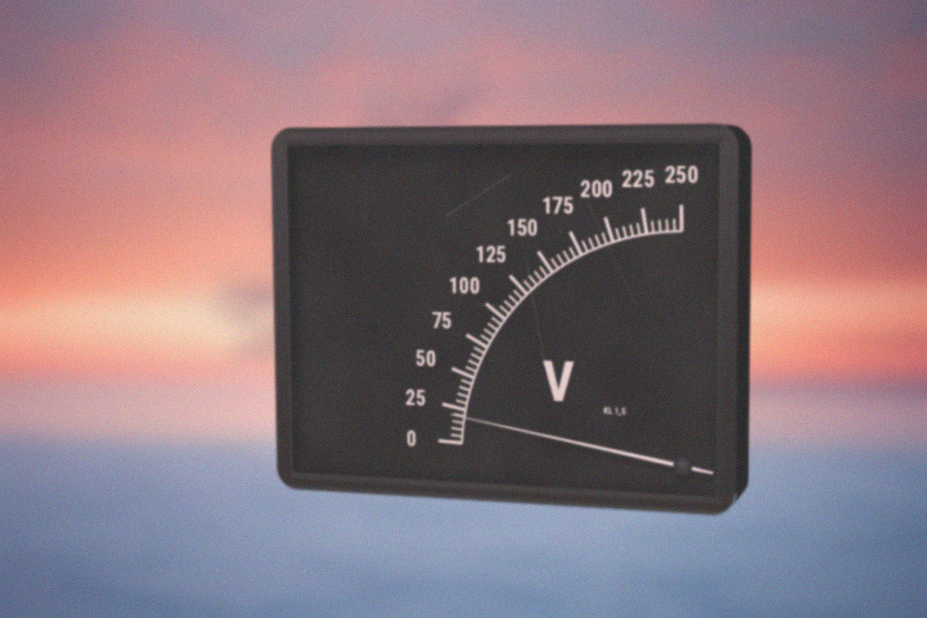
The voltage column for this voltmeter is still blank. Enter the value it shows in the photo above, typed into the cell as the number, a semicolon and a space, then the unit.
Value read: 20; V
